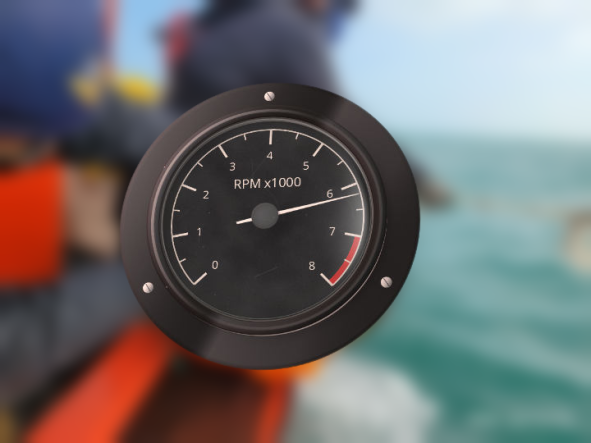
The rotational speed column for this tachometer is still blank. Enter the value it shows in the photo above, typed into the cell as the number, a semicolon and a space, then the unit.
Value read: 6250; rpm
